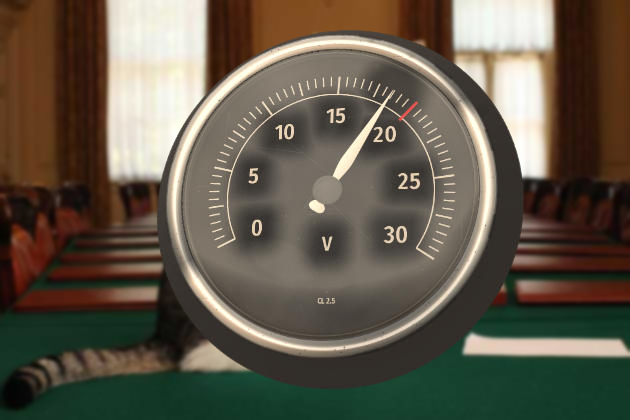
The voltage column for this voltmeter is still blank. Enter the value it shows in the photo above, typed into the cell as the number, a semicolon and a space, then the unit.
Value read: 18.5; V
